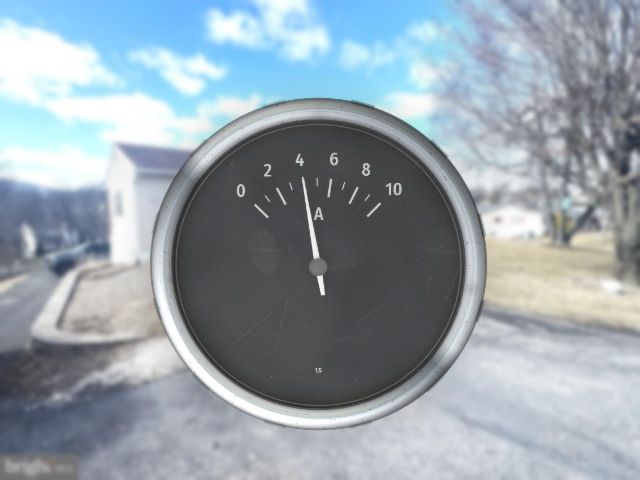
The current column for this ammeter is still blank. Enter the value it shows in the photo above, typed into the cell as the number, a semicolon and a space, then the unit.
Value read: 4; A
